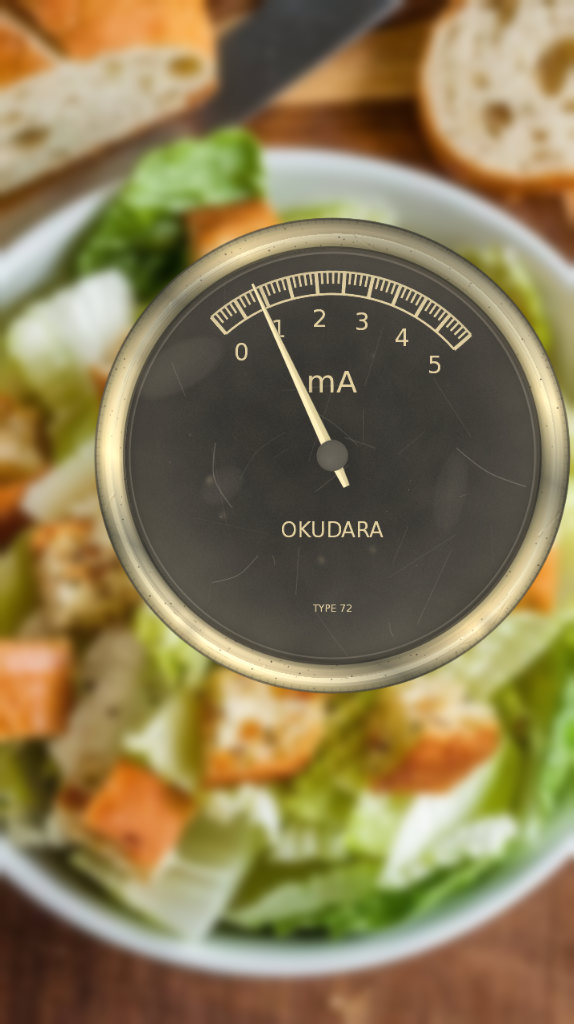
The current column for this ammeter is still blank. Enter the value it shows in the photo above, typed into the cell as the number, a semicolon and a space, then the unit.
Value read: 0.9; mA
